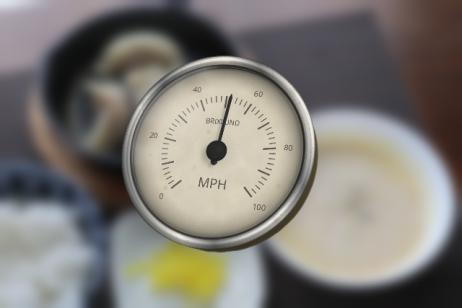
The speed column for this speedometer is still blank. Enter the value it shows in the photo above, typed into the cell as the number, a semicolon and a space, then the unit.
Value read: 52; mph
